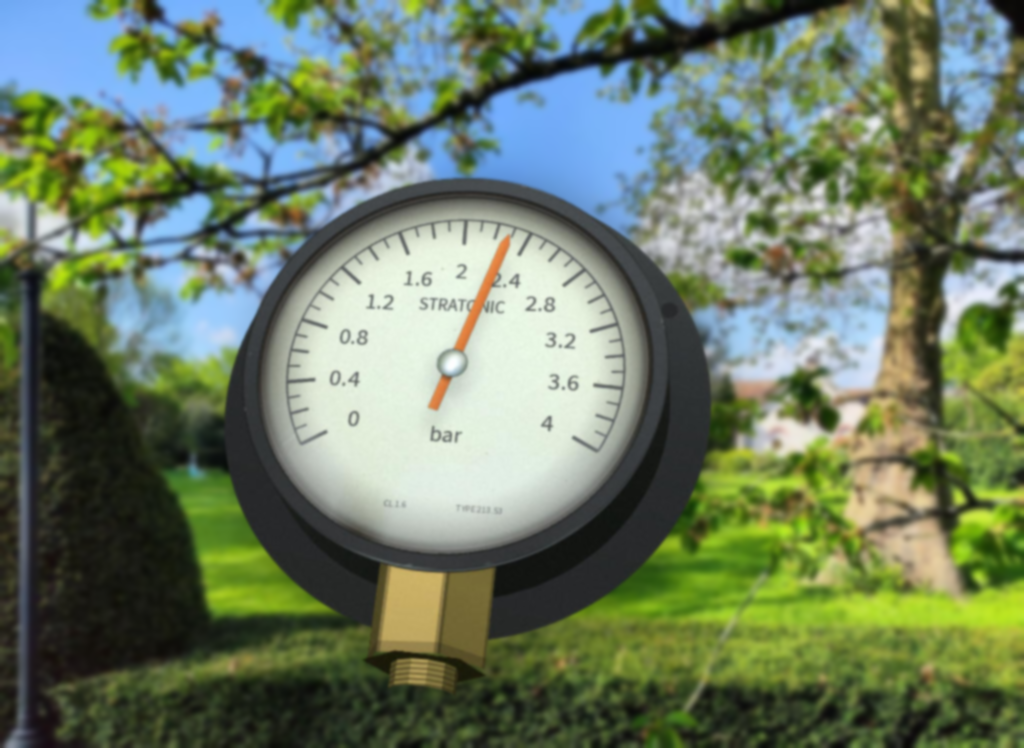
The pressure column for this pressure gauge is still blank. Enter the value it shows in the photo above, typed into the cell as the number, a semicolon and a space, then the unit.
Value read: 2.3; bar
